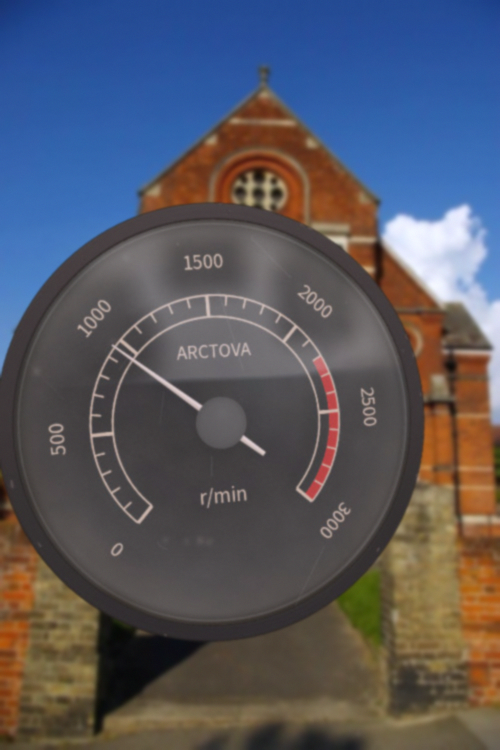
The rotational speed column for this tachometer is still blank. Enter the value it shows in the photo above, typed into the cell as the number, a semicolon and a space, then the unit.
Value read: 950; rpm
